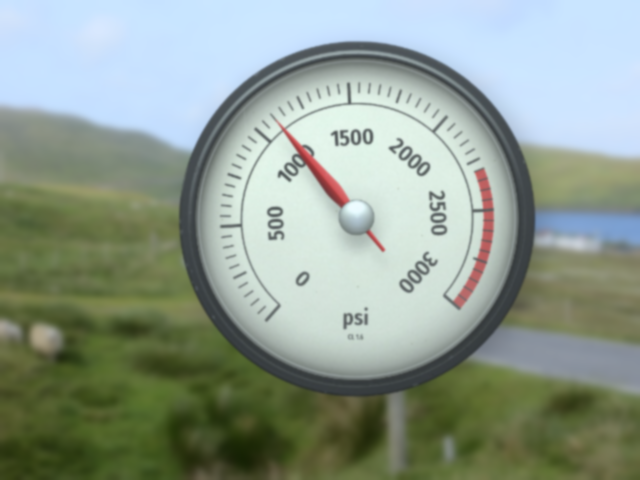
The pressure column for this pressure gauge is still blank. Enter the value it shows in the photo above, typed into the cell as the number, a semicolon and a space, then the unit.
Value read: 1100; psi
